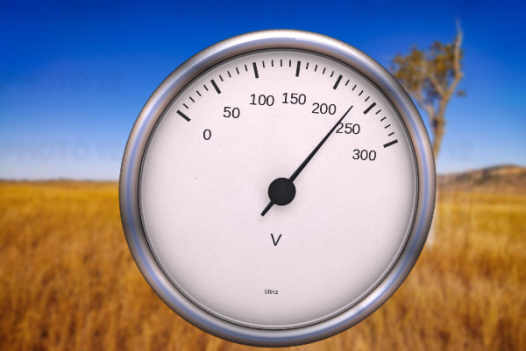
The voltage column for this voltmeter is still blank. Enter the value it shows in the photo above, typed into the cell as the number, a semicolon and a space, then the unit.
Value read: 230; V
